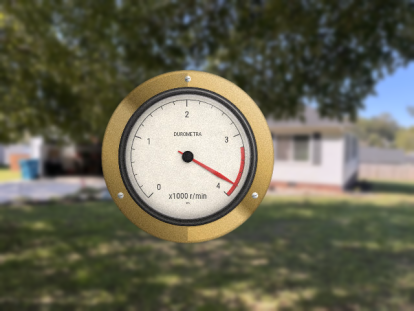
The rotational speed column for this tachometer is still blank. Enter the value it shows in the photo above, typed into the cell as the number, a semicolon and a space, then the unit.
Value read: 3800; rpm
